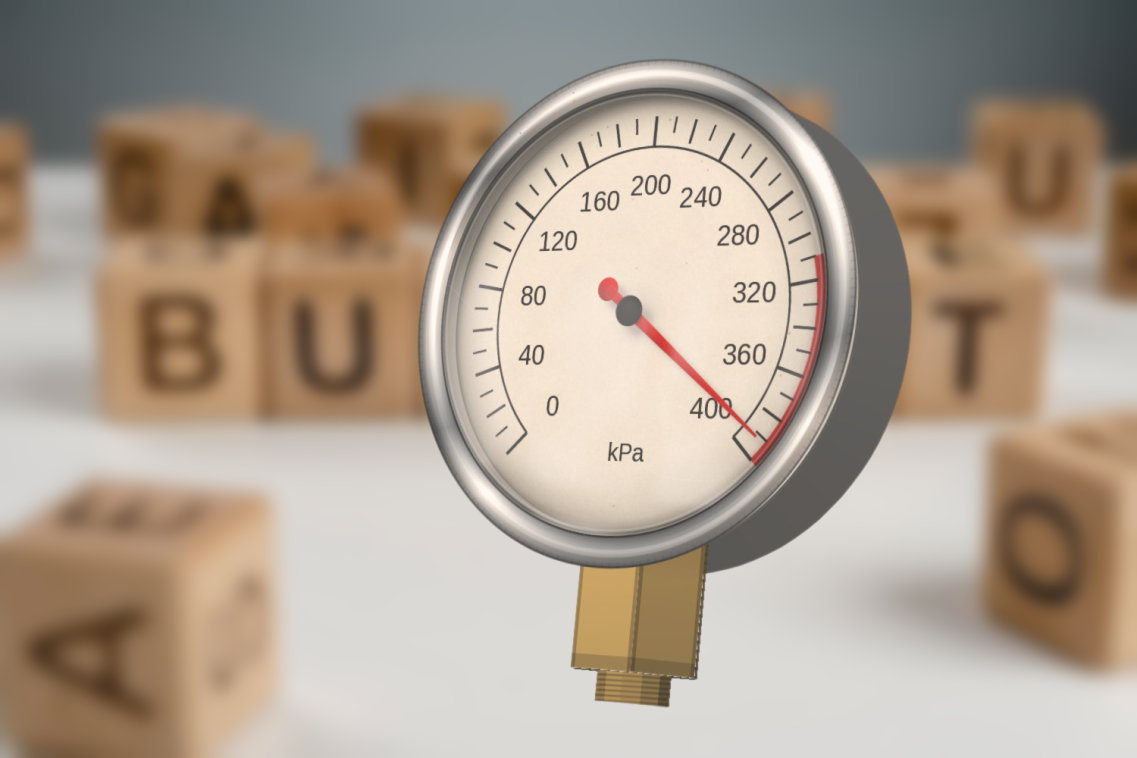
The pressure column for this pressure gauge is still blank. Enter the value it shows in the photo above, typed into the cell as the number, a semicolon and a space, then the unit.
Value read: 390; kPa
